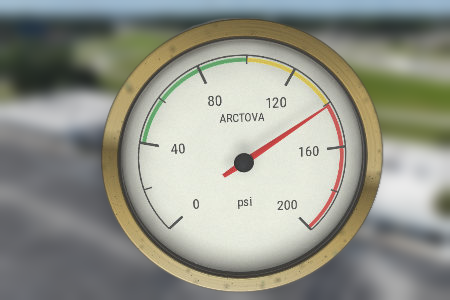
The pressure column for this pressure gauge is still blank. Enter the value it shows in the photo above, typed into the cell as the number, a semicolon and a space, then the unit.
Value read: 140; psi
